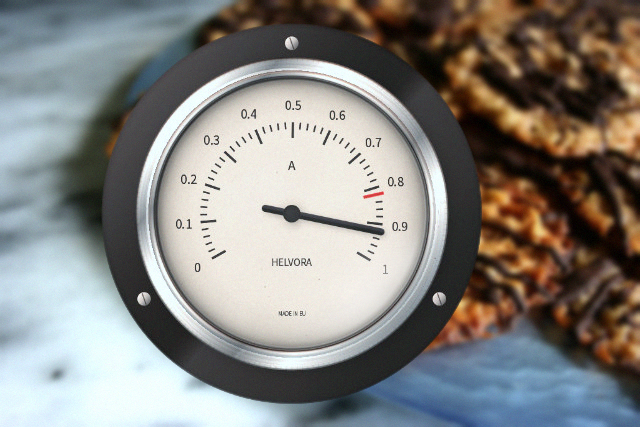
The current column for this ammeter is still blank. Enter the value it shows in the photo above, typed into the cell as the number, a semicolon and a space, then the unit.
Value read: 0.92; A
